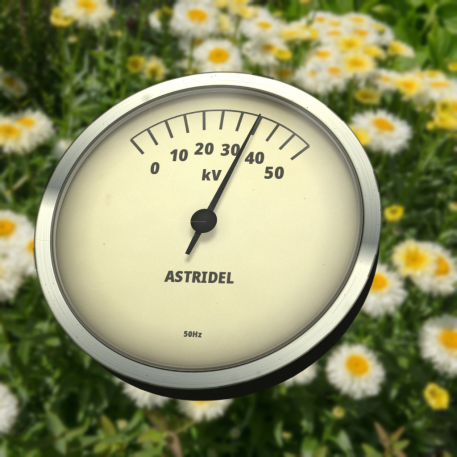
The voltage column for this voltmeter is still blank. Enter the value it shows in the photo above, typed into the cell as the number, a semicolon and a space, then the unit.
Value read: 35; kV
